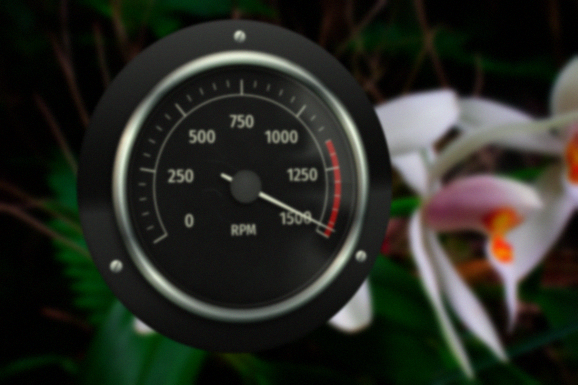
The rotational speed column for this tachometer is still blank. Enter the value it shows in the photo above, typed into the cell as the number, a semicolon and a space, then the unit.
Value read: 1475; rpm
